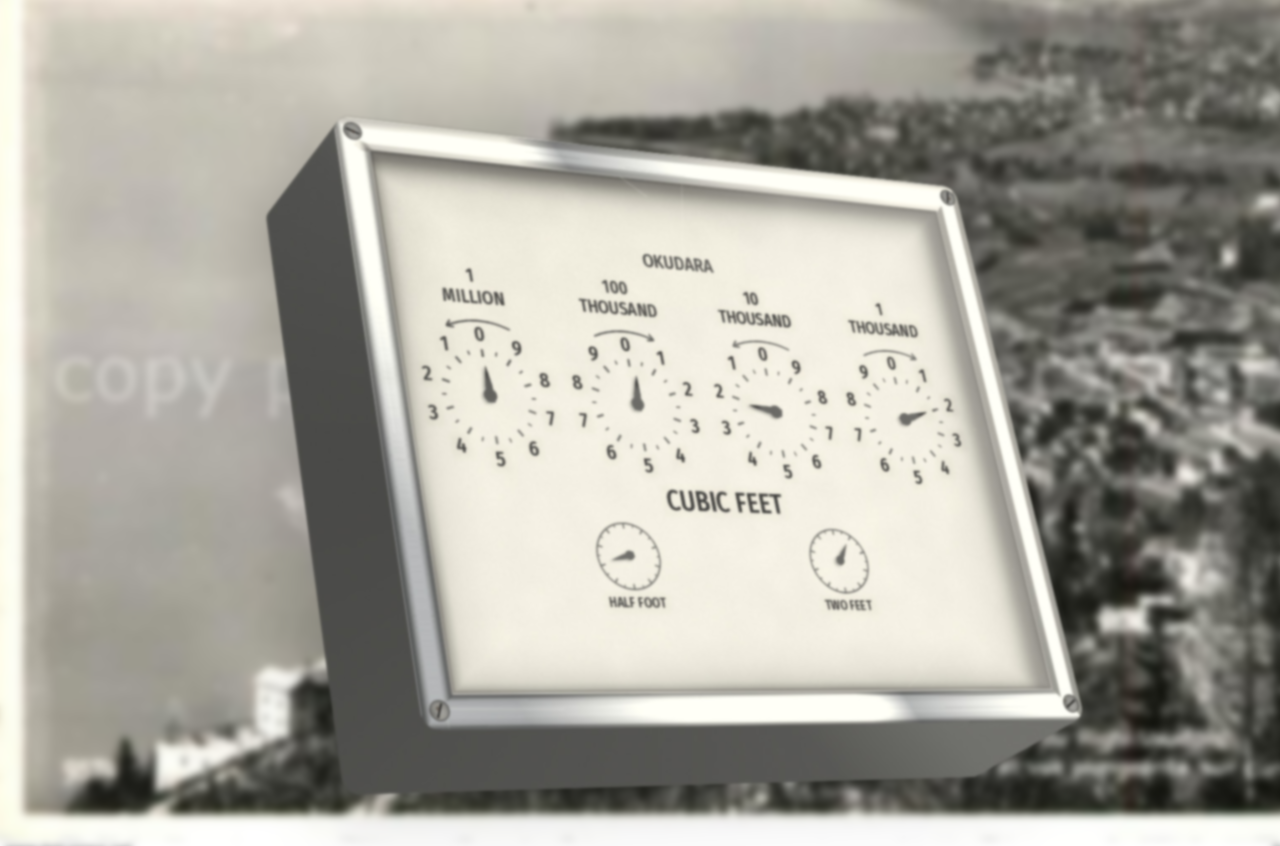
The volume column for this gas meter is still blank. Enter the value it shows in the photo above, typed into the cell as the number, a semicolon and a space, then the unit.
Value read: 2200; ft³
